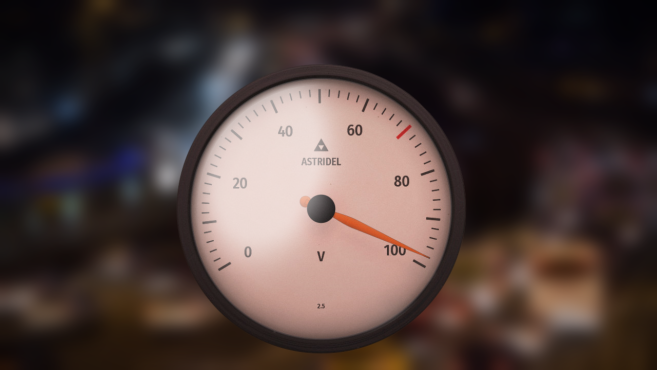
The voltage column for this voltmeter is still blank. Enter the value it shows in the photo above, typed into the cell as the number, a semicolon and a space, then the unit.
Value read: 98; V
